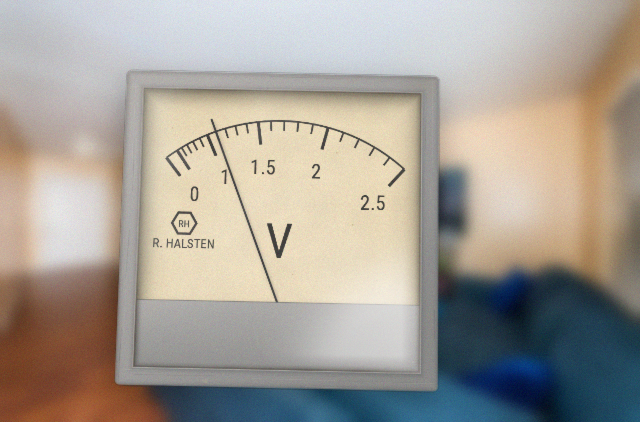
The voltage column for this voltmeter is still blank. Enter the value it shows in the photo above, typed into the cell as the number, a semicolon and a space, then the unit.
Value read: 1.1; V
